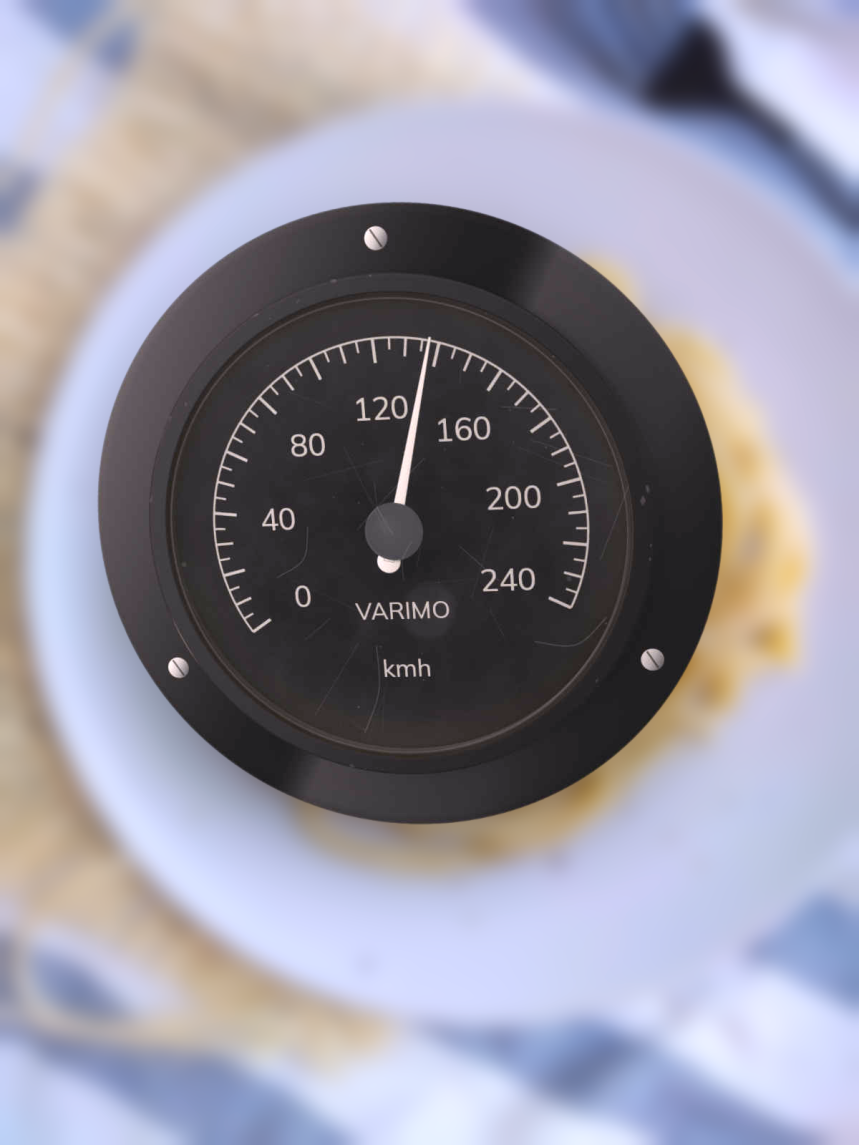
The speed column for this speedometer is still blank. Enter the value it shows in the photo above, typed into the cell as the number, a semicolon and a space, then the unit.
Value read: 137.5; km/h
